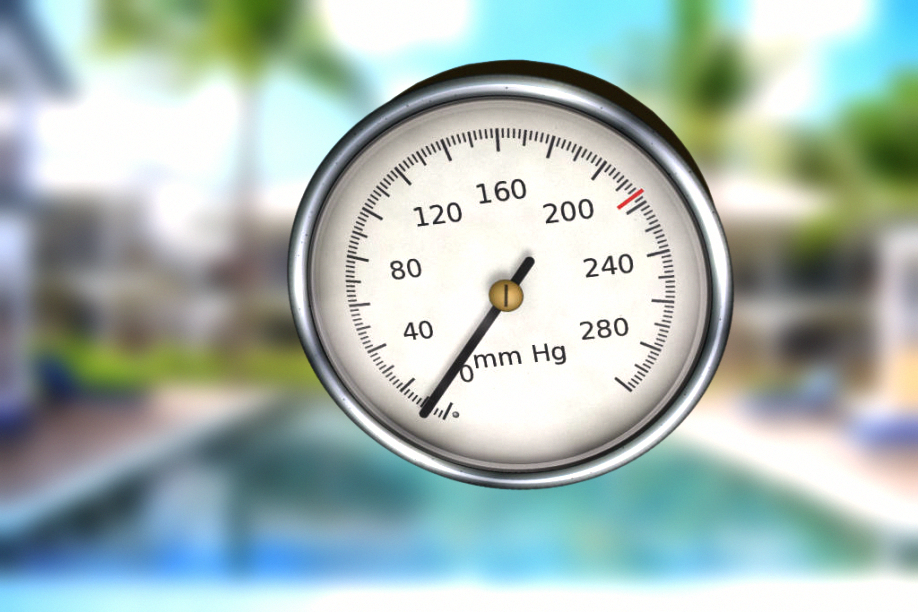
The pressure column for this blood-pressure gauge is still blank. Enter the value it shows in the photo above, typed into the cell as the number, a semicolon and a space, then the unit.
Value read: 8; mmHg
